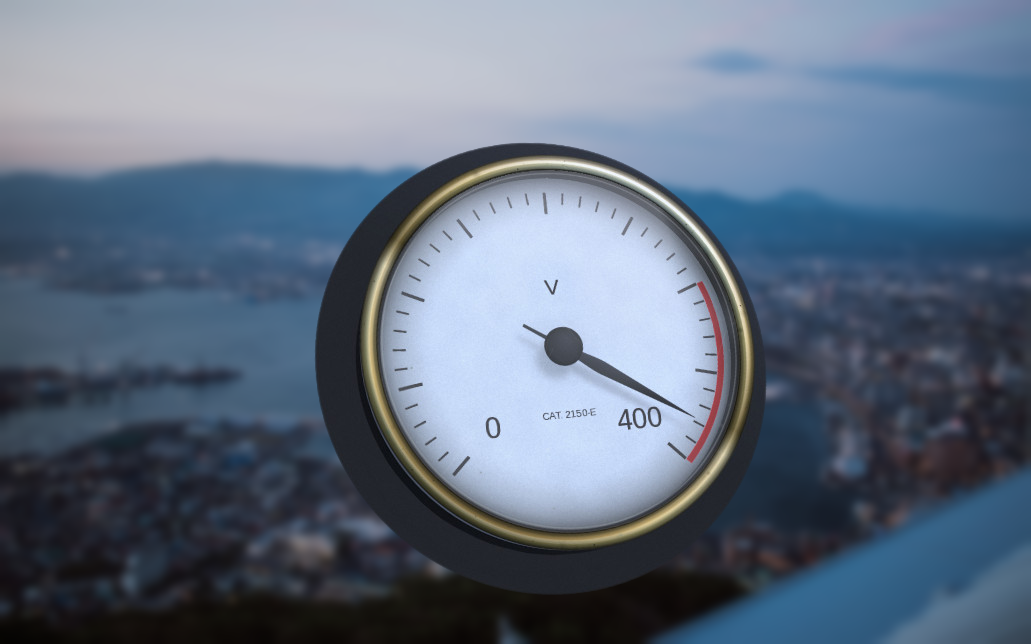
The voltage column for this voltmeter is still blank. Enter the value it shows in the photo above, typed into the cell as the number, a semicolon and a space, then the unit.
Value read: 380; V
